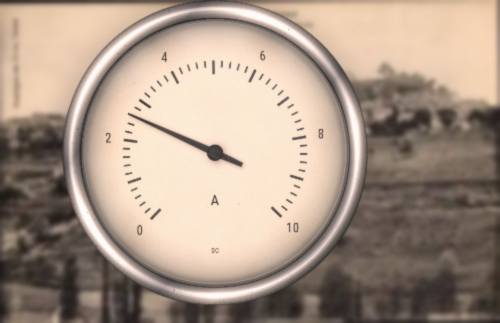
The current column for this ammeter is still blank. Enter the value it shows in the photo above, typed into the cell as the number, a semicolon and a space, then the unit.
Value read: 2.6; A
